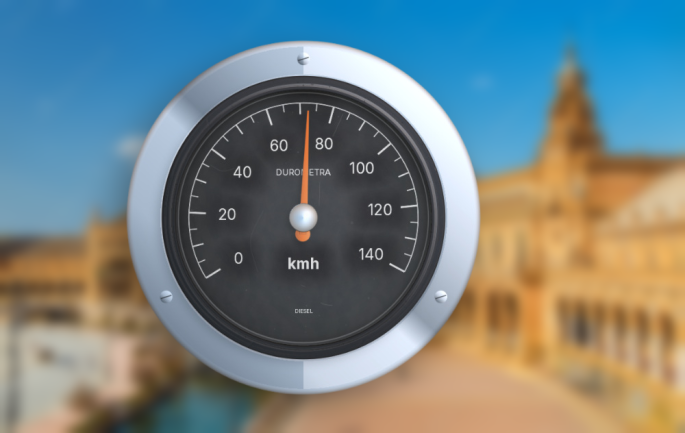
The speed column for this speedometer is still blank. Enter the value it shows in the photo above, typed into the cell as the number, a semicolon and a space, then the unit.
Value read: 72.5; km/h
